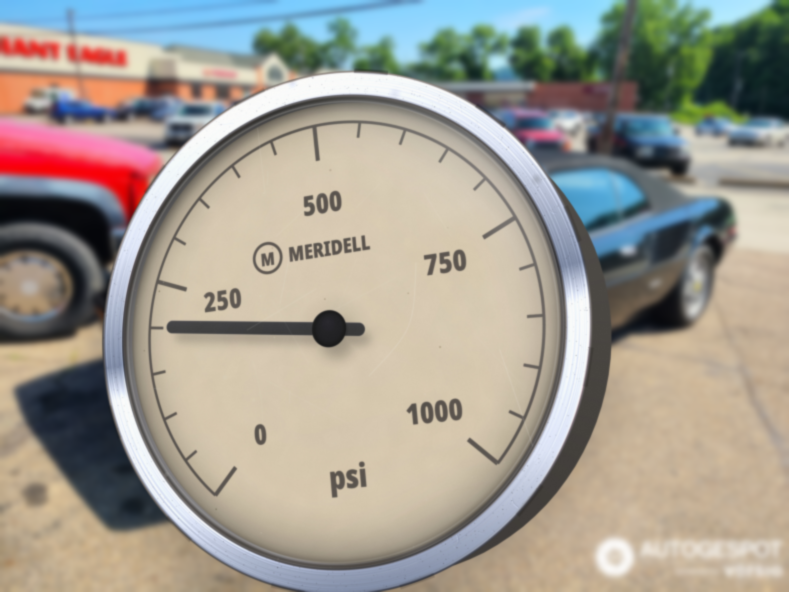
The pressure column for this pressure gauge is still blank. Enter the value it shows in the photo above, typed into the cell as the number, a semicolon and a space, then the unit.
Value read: 200; psi
